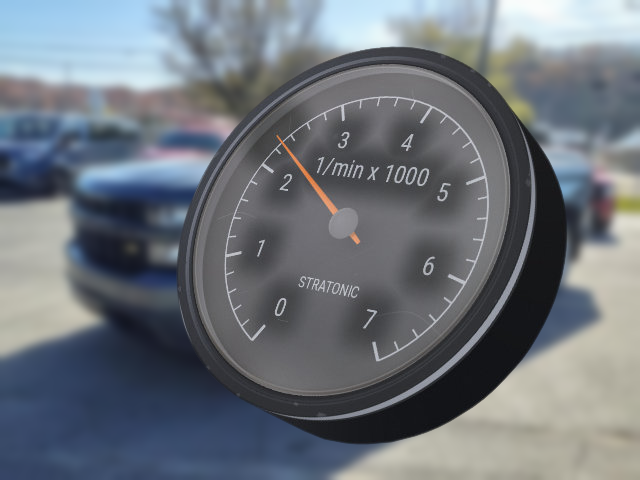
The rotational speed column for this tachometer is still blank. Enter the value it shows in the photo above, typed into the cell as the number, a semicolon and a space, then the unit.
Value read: 2300; rpm
